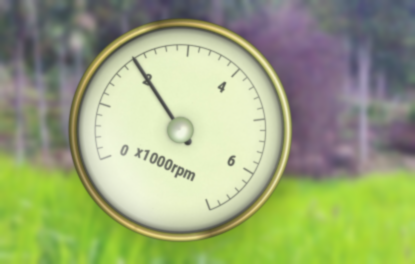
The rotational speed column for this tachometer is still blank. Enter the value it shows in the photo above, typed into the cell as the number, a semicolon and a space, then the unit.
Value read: 2000; rpm
